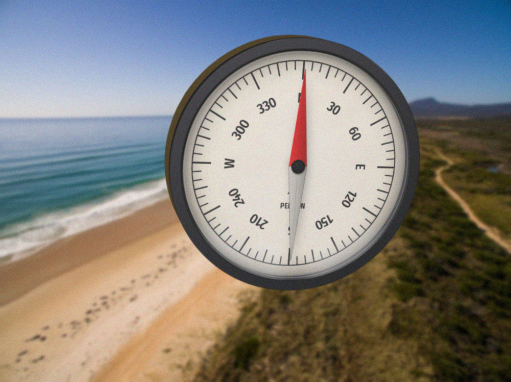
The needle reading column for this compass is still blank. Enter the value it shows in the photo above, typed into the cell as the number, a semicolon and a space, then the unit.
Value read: 0; °
